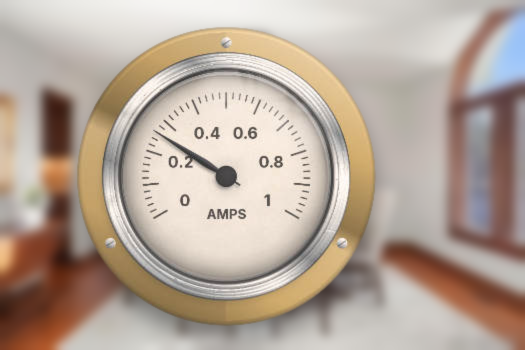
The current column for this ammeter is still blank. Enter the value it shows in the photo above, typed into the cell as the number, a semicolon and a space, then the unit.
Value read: 0.26; A
